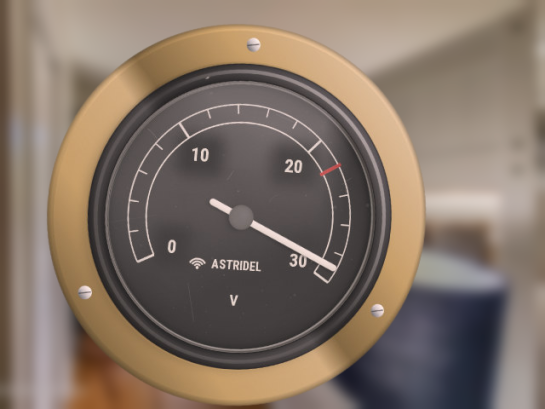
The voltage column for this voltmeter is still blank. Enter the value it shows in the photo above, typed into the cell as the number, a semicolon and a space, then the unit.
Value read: 29; V
